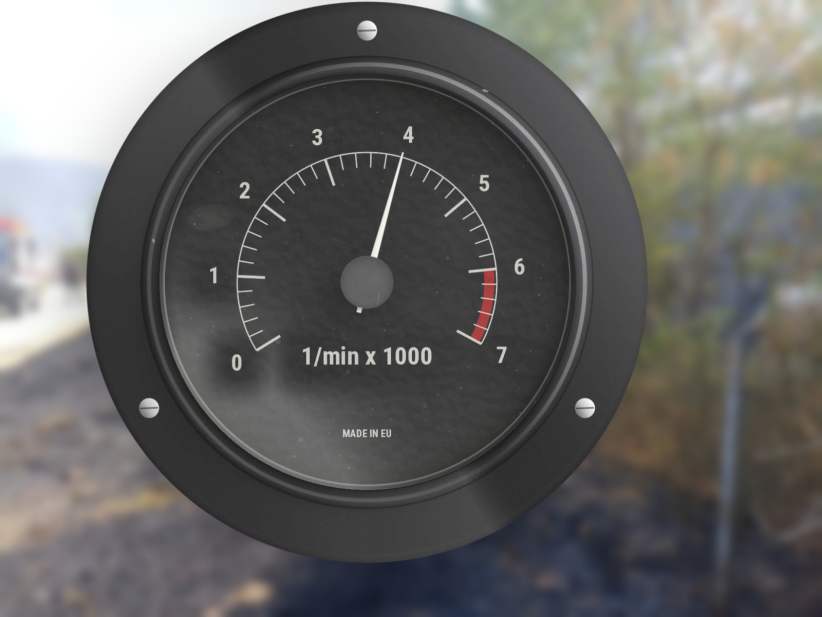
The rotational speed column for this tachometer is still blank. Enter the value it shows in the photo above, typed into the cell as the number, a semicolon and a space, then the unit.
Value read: 4000; rpm
